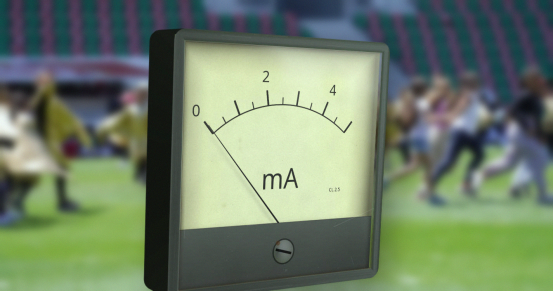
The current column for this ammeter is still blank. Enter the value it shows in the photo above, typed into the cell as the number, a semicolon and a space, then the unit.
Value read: 0; mA
